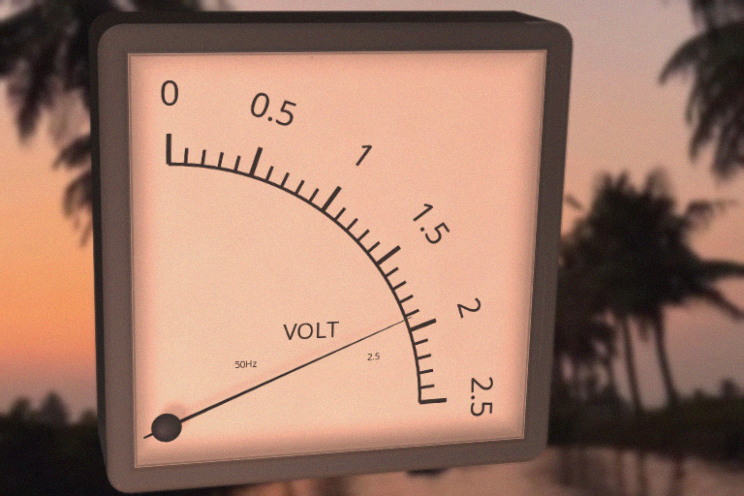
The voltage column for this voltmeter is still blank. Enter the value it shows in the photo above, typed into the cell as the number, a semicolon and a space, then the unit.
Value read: 1.9; V
